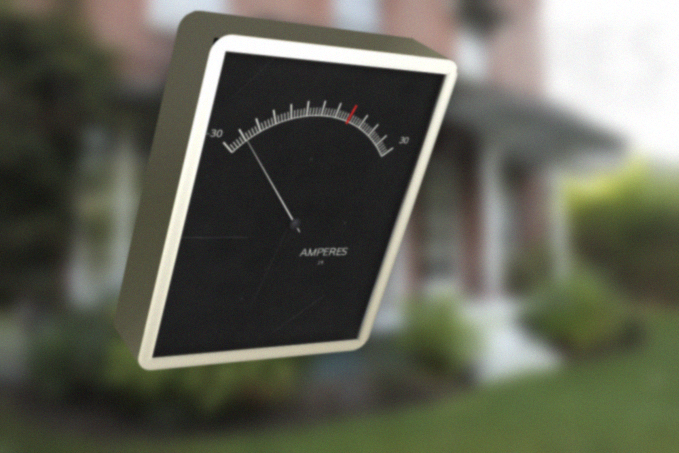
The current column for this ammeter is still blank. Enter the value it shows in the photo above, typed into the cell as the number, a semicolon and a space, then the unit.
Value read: -25; A
